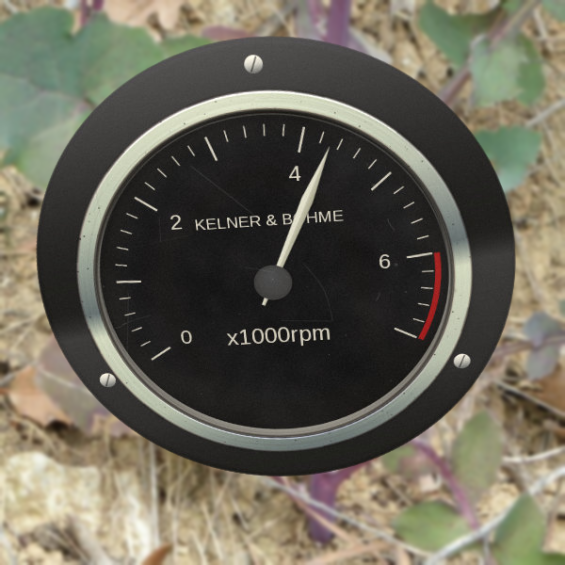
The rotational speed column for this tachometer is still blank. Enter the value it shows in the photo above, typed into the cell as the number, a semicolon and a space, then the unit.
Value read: 4300; rpm
